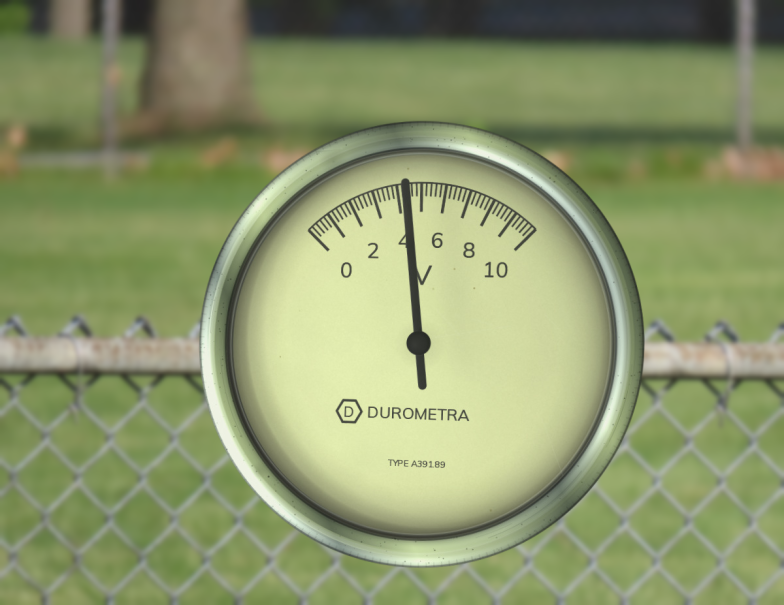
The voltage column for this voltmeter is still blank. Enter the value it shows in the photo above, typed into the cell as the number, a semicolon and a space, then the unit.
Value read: 4.4; V
